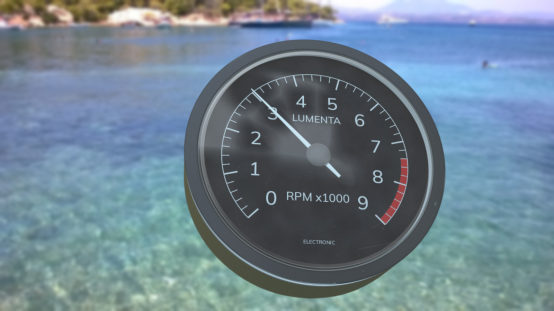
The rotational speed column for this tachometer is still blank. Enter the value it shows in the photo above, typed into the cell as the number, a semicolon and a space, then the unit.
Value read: 3000; rpm
